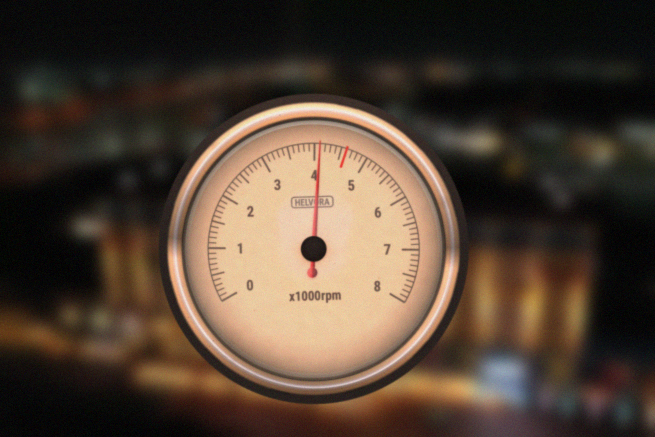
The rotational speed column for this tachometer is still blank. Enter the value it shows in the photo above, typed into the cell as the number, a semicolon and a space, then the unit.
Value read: 4100; rpm
